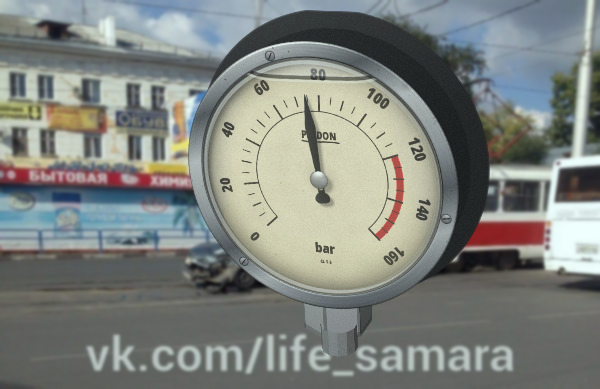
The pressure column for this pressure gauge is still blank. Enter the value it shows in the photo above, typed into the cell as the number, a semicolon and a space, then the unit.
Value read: 75; bar
